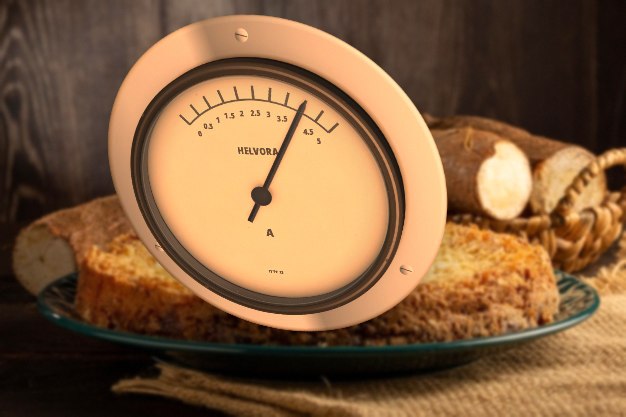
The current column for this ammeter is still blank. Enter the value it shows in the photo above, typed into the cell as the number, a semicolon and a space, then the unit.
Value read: 4; A
